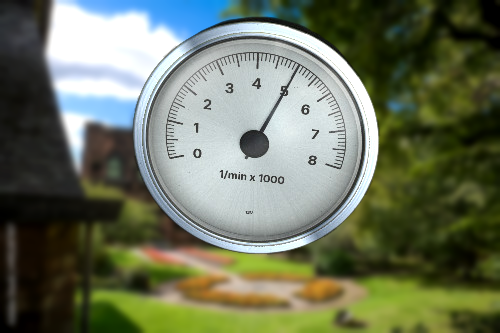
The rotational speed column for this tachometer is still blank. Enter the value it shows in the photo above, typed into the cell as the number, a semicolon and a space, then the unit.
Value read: 5000; rpm
